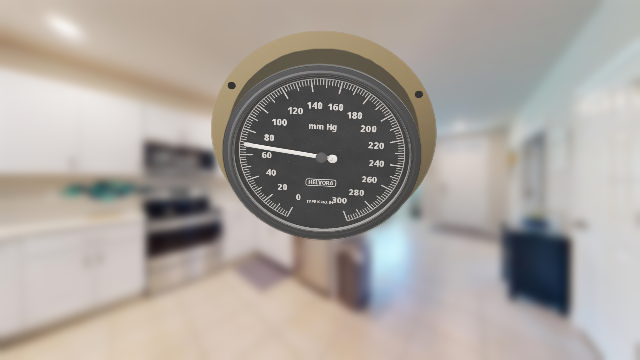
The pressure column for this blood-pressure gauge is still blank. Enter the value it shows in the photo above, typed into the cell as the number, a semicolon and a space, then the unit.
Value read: 70; mmHg
